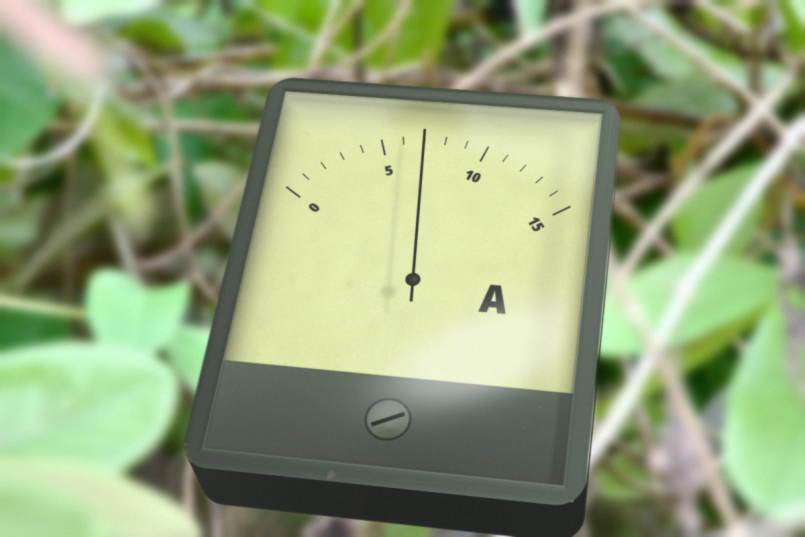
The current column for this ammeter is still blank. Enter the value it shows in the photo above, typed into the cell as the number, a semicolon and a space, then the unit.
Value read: 7; A
